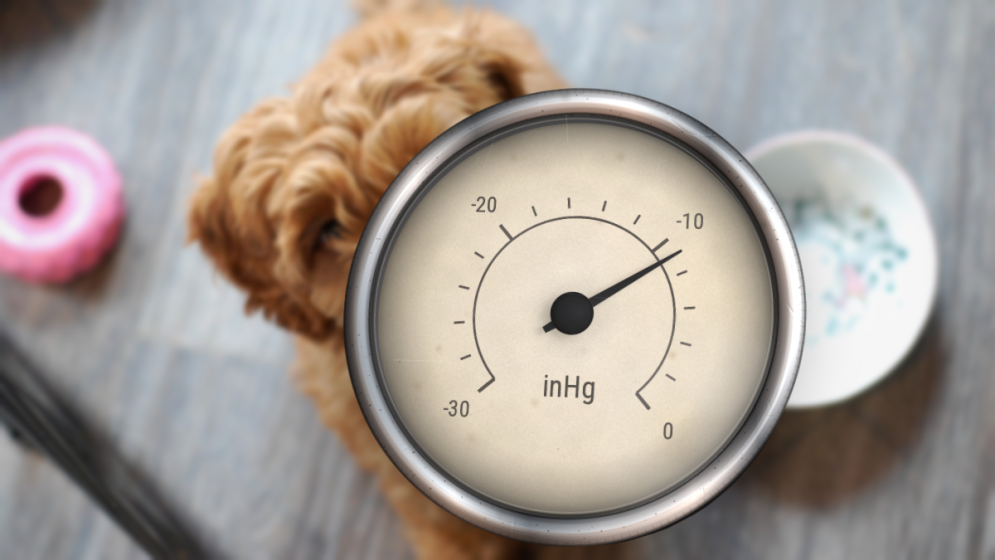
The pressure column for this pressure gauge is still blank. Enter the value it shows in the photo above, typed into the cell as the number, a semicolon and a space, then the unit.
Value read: -9; inHg
